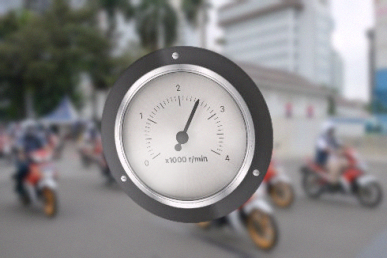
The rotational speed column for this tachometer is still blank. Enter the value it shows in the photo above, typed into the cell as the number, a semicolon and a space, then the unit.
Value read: 2500; rpm
